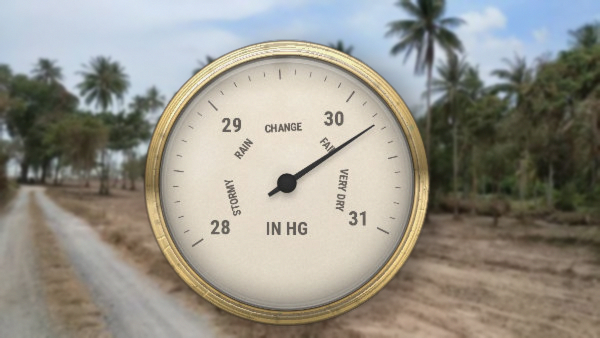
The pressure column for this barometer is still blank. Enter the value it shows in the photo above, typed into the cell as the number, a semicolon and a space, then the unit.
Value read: 30.25; inHg
